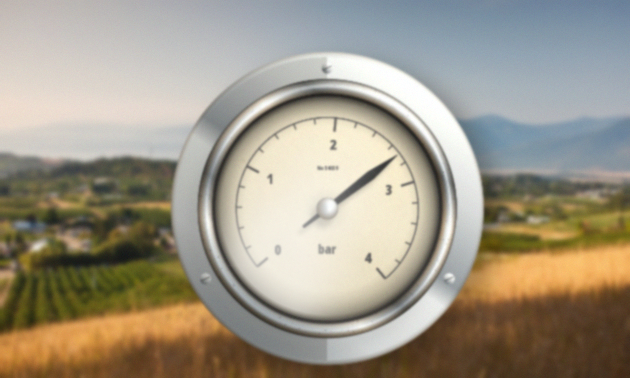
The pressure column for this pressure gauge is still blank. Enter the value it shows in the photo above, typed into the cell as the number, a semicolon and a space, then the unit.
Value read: 2.7; bar
